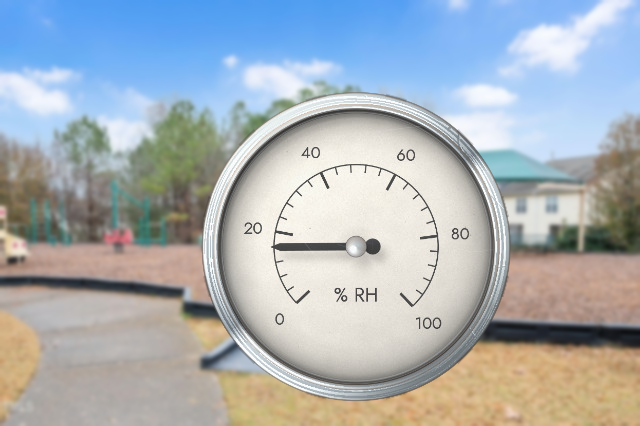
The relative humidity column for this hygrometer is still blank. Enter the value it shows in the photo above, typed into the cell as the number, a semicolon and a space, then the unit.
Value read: 16; %
